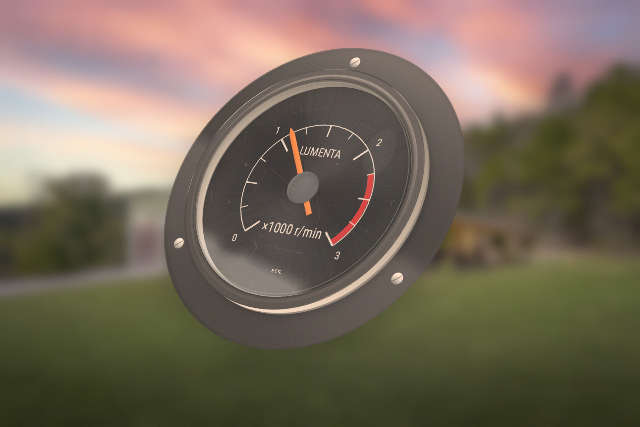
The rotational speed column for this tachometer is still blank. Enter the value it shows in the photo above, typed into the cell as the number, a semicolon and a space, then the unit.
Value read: 1125; rpm
